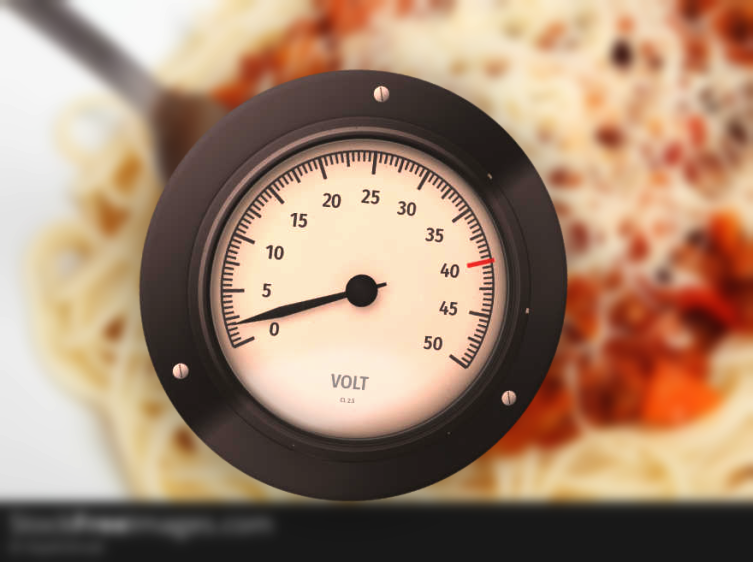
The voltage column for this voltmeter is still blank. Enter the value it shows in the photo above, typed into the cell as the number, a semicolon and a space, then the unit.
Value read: 2; V
